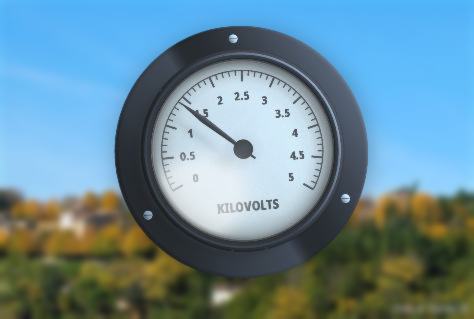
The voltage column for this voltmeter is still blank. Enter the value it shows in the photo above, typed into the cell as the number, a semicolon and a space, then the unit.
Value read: 1.4; kV
